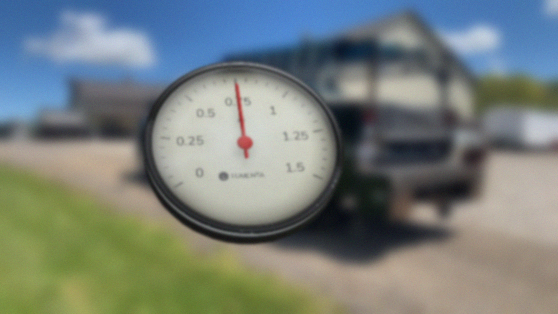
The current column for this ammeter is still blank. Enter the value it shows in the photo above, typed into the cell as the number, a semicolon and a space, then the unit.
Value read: 0.75; A
